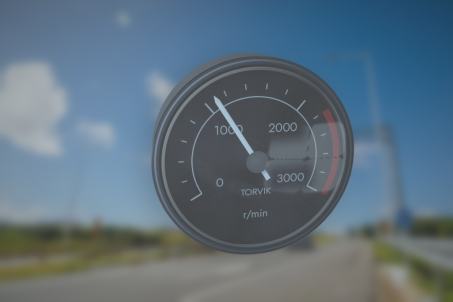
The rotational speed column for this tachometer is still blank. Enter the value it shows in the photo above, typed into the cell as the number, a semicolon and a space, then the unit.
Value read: 1100; rpm
